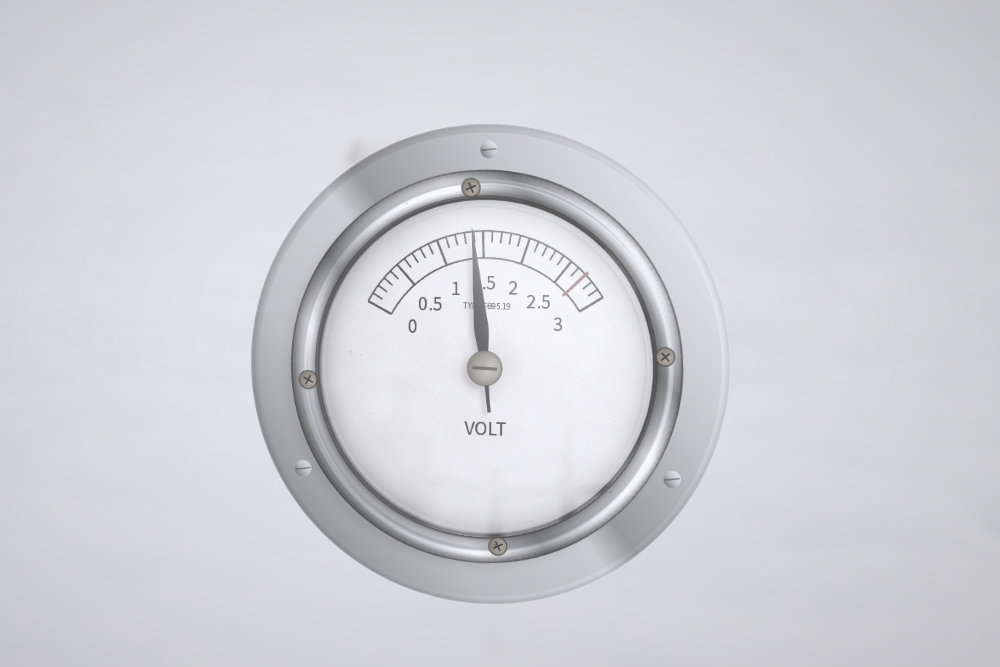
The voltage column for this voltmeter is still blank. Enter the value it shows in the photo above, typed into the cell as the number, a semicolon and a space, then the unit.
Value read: 1.4; V
